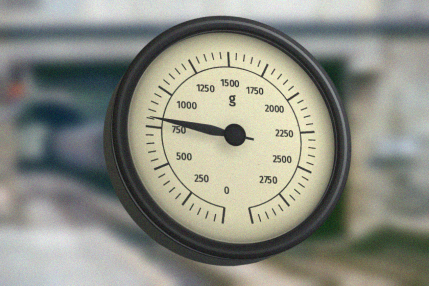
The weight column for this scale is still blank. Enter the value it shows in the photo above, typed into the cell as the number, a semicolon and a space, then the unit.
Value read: 800; g
